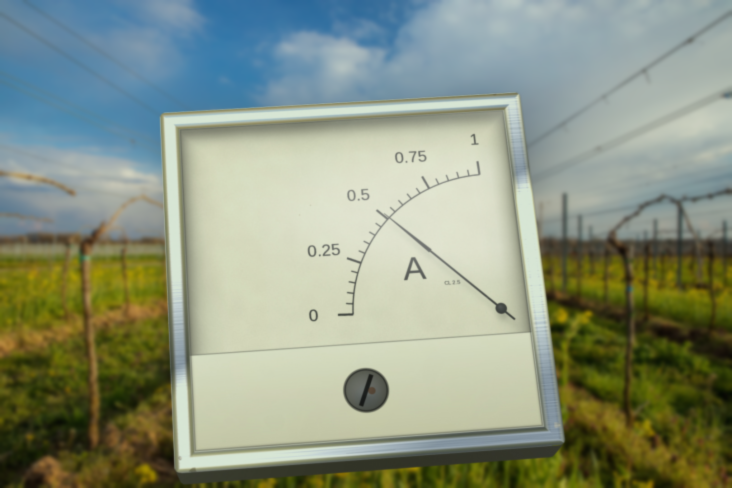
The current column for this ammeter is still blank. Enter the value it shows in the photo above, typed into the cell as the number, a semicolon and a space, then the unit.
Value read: 0.5; A
